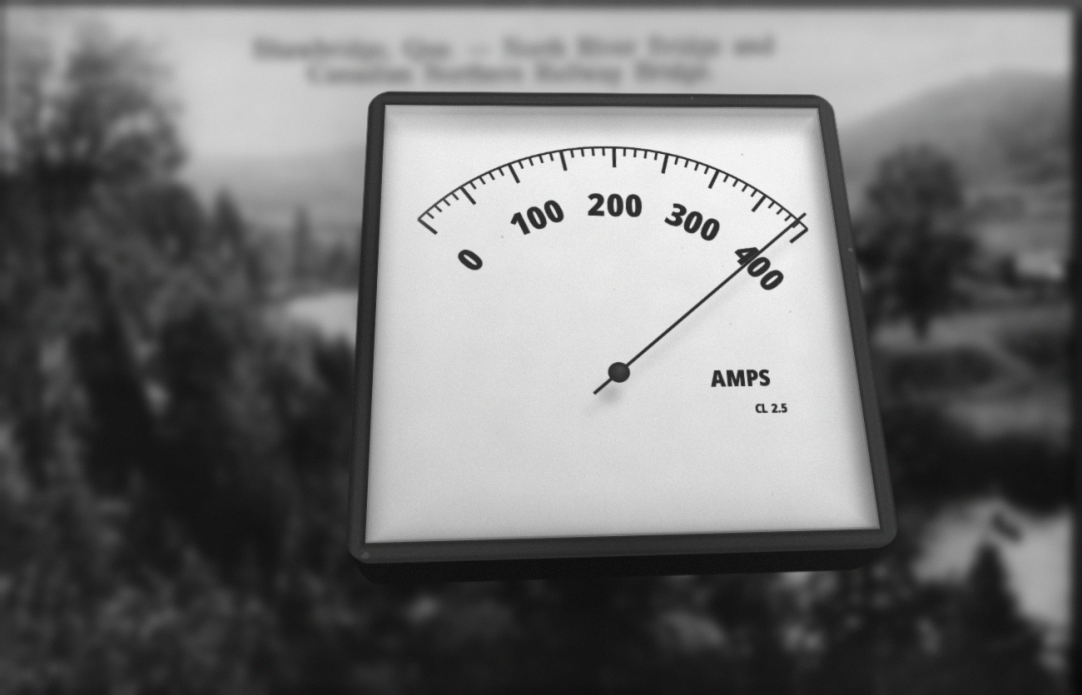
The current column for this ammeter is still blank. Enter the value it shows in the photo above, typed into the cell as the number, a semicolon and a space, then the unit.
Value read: 390; A
